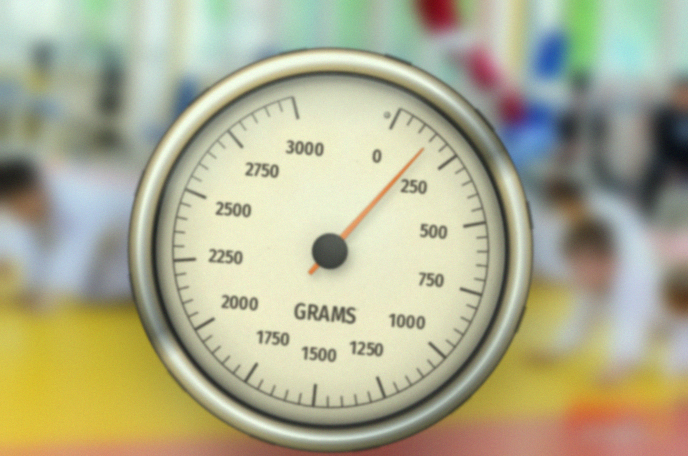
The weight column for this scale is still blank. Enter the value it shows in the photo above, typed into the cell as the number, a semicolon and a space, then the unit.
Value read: 150; g
